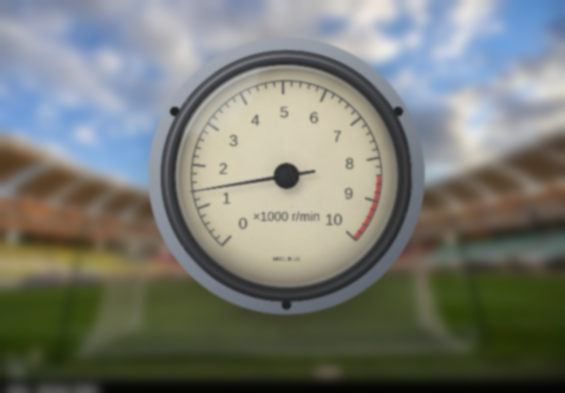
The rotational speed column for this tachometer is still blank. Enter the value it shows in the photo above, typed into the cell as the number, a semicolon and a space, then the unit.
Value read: 1400; rpm
